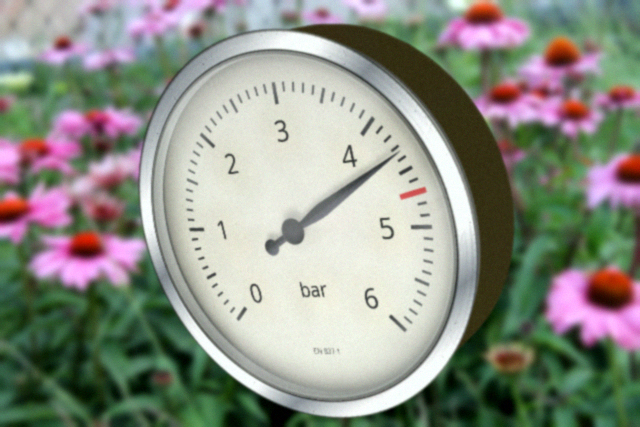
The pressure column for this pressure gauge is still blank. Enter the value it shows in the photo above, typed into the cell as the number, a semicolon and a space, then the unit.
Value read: 4.35; bar
